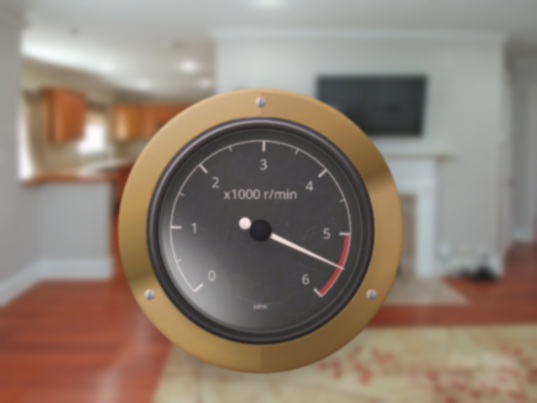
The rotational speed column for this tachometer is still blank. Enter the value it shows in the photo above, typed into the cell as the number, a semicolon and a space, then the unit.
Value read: 5500; rpm
